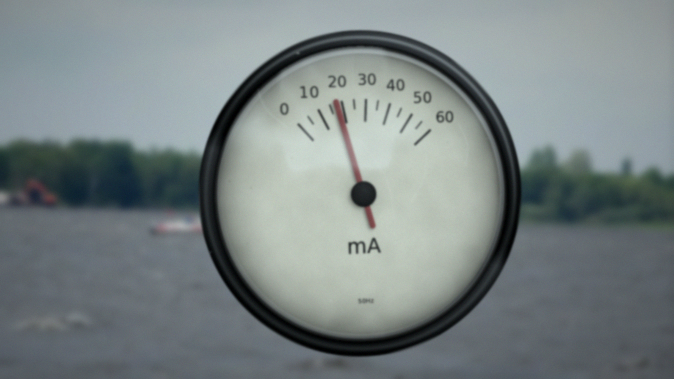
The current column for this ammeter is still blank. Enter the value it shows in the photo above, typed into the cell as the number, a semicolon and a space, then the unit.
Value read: 17.5; mA
